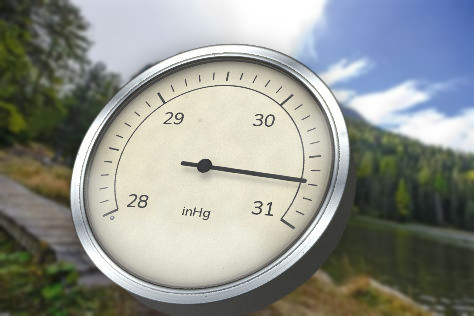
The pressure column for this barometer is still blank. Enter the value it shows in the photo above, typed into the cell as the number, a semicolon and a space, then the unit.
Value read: 30.7; inHg
